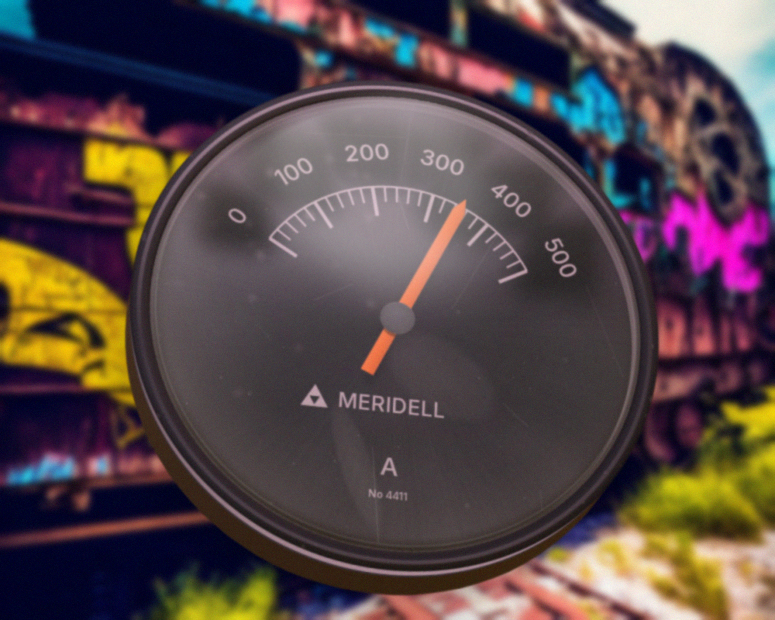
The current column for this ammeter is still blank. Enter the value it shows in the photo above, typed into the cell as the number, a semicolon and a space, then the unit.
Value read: 350; A
